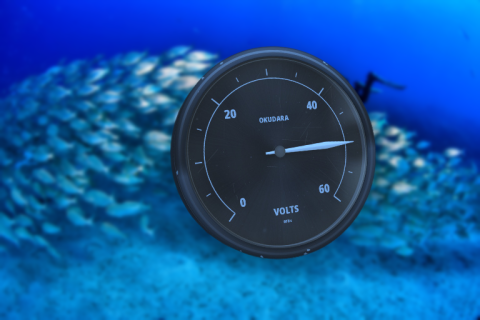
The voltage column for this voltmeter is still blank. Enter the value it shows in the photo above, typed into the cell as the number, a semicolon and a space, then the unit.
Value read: 50; V
